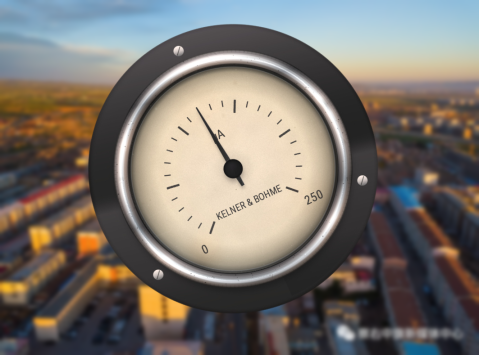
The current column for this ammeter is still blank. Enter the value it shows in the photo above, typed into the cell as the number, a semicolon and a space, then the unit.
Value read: 120; µA
